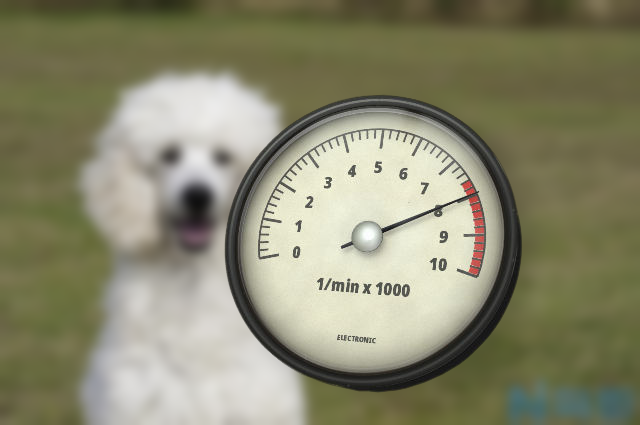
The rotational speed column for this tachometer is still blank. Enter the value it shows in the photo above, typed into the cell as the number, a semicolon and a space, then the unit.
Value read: 8000; rpm
